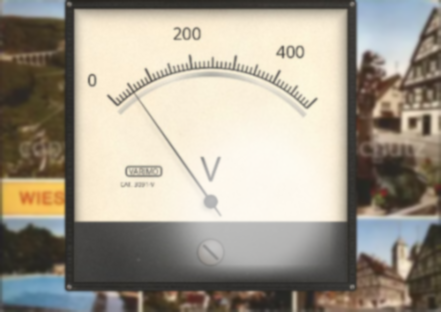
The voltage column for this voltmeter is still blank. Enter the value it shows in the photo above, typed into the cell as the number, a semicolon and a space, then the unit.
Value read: 50; V
